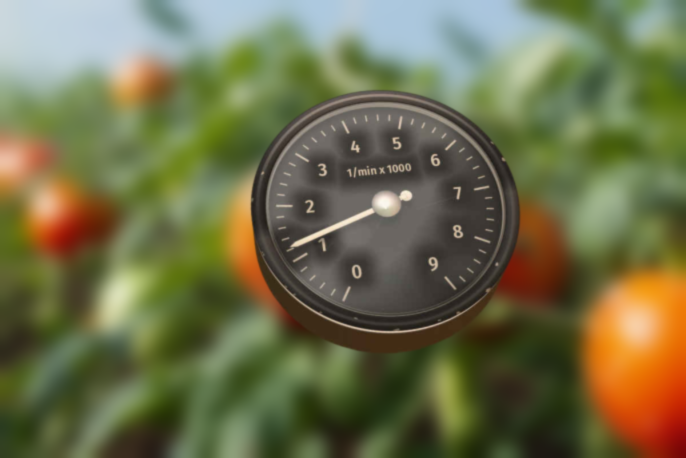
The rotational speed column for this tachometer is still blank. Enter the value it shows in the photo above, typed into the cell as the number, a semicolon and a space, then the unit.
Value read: 1200; rpm
